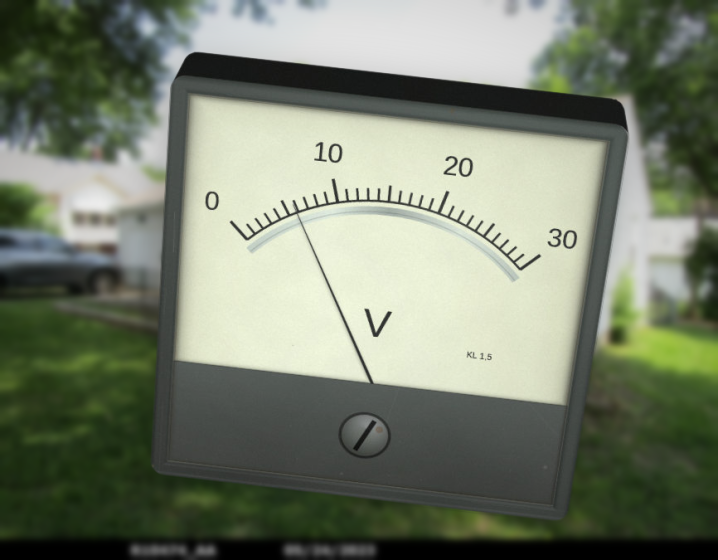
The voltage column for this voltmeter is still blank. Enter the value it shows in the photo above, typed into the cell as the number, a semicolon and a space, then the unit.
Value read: 6; V
